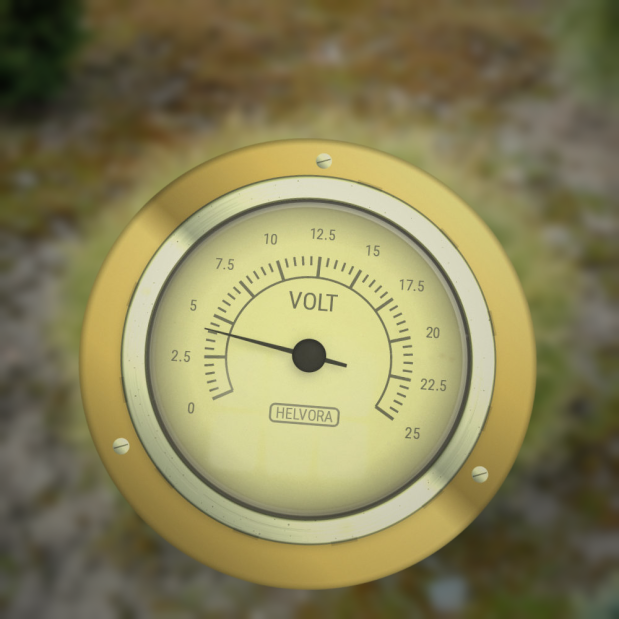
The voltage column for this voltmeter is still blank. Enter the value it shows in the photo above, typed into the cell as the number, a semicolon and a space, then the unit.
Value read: 4; V
